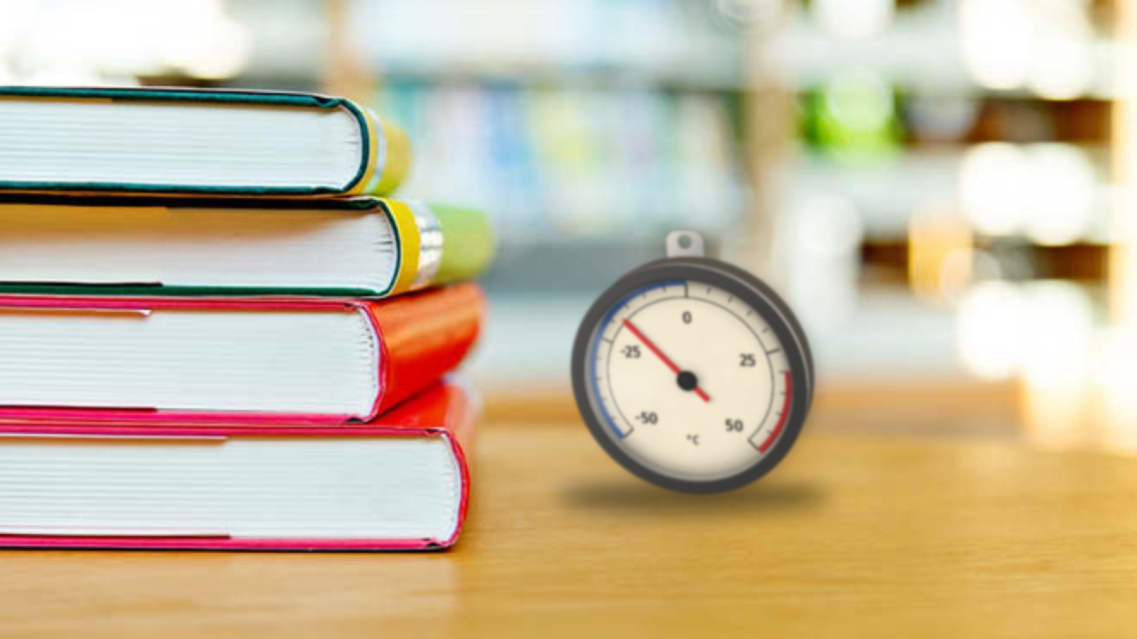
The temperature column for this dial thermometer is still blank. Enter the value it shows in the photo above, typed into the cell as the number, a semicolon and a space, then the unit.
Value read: -17.5; °C
